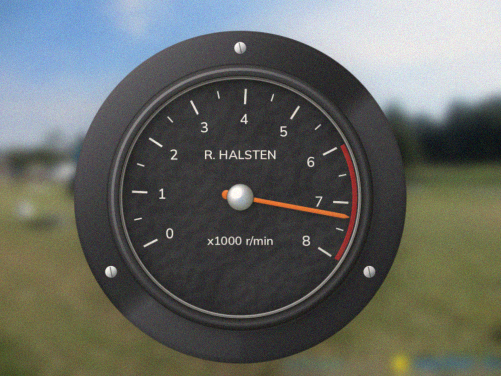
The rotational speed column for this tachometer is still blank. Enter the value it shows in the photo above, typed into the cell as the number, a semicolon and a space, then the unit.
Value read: 7250; rpm
